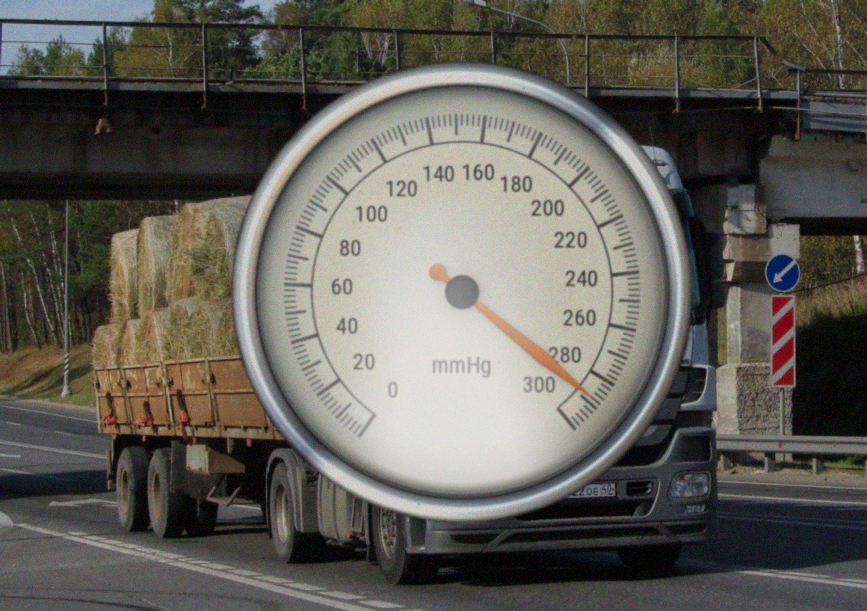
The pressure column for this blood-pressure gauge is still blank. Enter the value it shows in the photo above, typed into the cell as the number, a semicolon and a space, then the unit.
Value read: 288; mmHg
